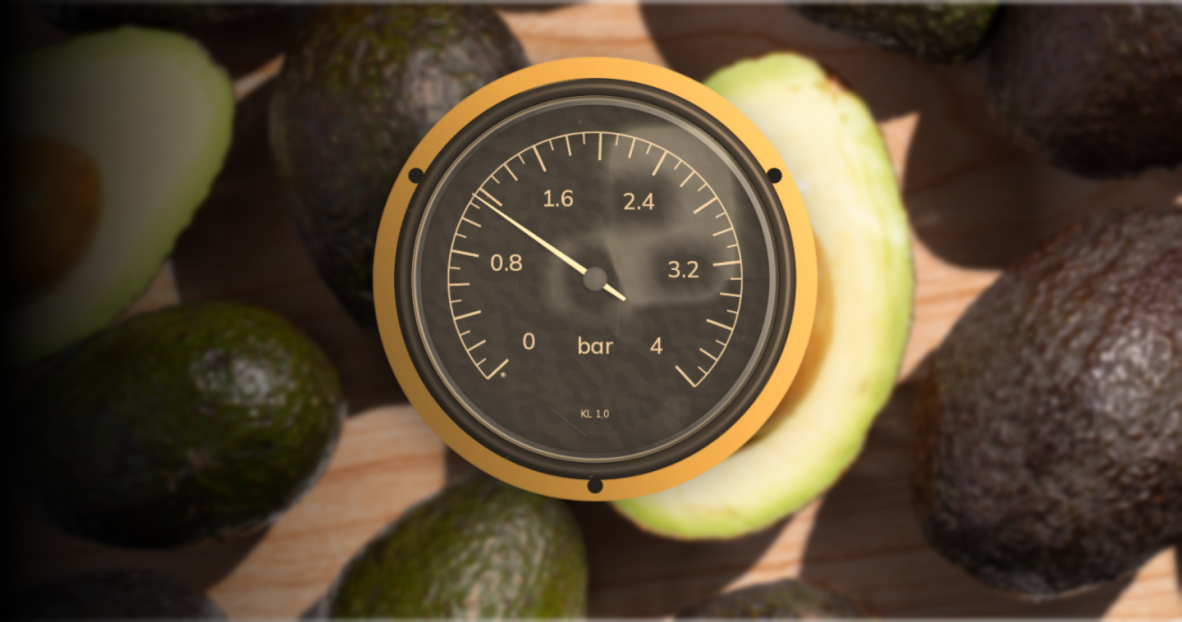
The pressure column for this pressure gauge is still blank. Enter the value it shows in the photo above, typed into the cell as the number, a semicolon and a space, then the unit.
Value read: 1.15; bar
